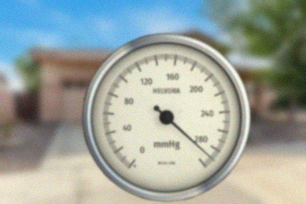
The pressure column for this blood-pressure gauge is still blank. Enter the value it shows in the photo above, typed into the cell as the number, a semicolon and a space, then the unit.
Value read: 290; mmHg
